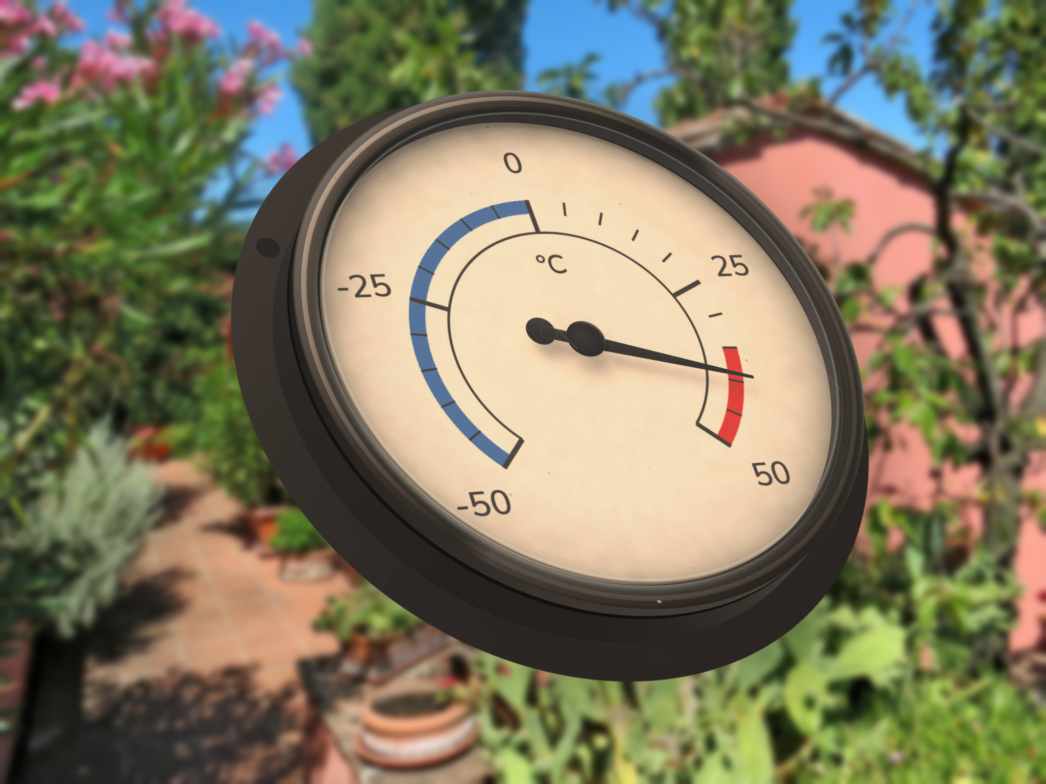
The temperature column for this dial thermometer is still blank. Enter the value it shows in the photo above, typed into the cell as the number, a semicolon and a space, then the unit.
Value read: 40; °C
